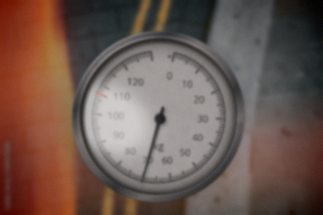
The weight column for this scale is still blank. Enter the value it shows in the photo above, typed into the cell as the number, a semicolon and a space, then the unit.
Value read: 70; kg
